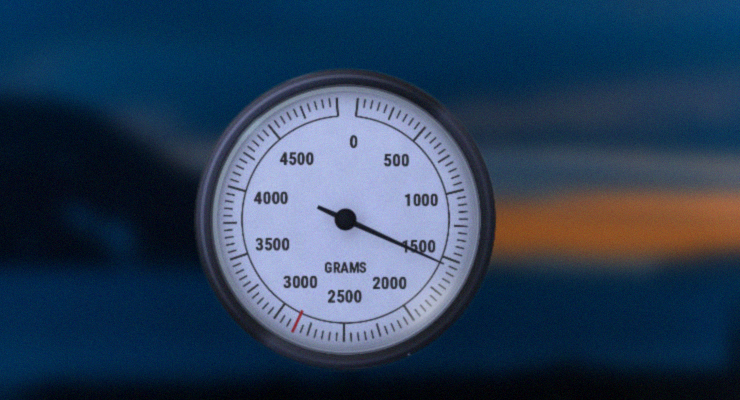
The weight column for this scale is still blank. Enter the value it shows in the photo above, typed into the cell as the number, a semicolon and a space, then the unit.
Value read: 1550; g
